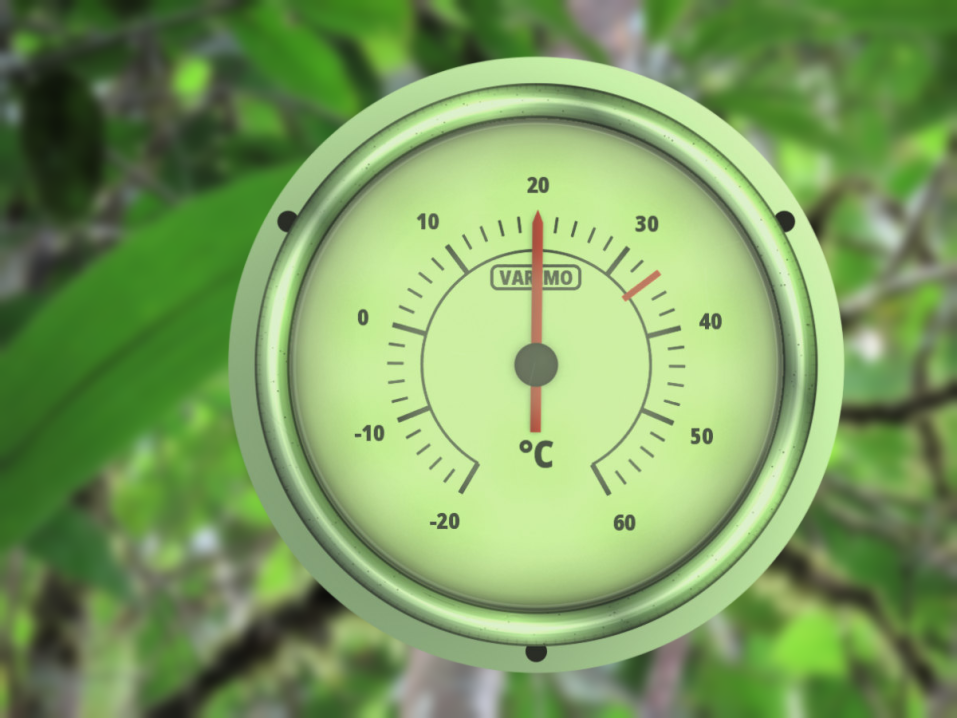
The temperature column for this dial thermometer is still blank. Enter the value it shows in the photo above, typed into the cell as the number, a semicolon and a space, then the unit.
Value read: 20; °C
